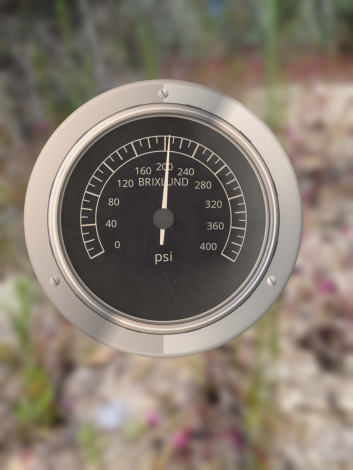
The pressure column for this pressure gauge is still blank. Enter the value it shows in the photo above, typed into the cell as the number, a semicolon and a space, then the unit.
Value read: 205; psi
